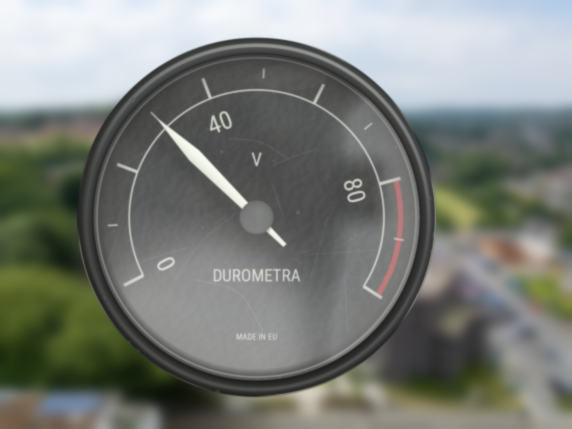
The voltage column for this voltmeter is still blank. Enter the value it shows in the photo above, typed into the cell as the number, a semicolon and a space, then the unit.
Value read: 30; V
